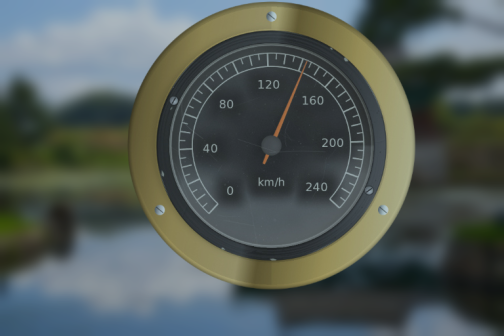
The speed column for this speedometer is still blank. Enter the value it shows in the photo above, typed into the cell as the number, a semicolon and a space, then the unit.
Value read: 142.5; km/h
